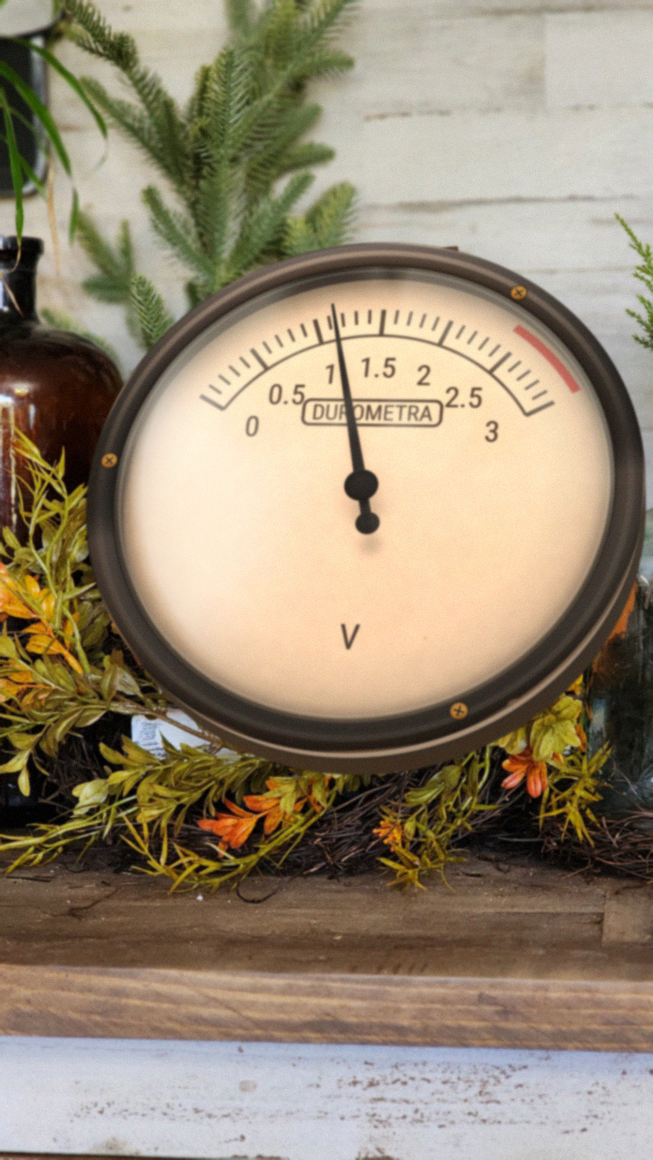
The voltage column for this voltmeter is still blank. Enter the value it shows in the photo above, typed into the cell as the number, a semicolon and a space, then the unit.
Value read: 1.15; V
